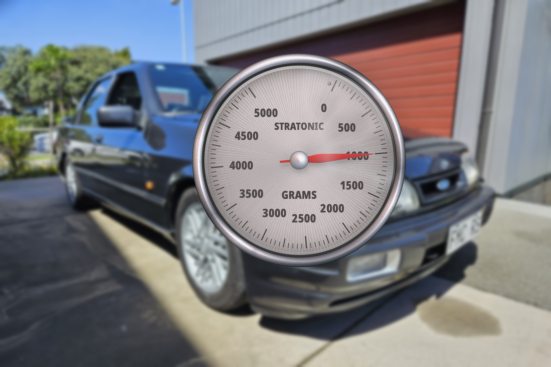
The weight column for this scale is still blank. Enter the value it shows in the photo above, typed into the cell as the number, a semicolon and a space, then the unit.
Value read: 1000; g
